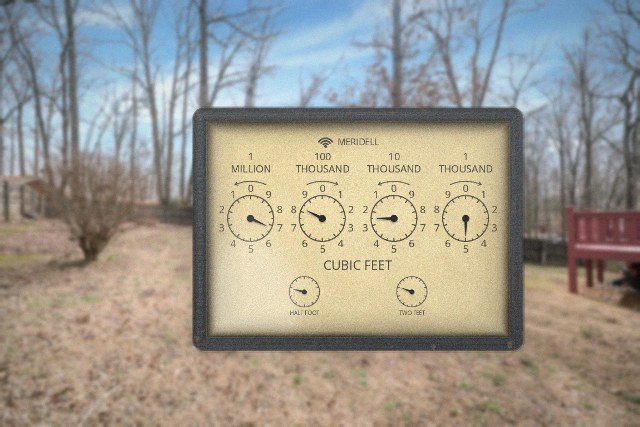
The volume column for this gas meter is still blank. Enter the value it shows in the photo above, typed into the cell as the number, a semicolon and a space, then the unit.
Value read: 682500; ft³
